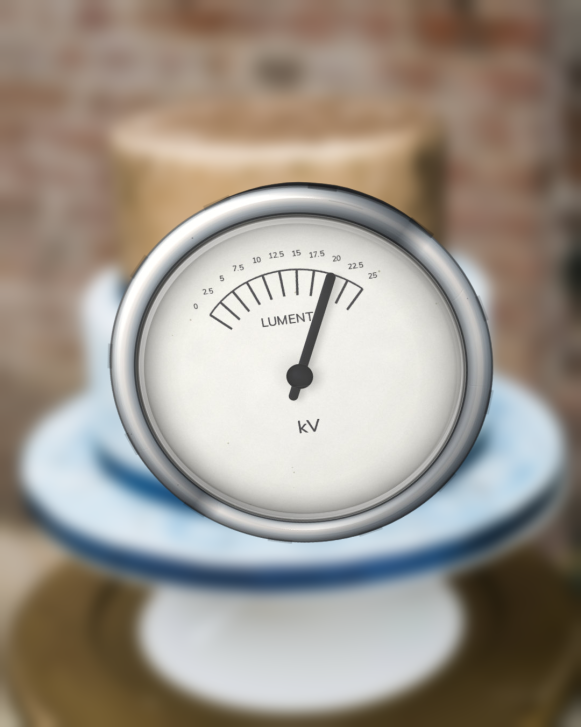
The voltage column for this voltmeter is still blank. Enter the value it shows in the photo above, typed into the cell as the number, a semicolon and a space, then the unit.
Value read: 20; kV
